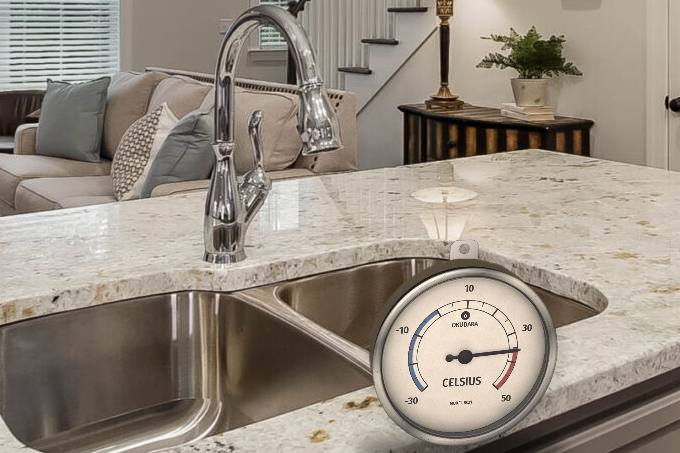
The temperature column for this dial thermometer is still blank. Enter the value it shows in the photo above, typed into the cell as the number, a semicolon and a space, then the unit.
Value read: 35; °C
